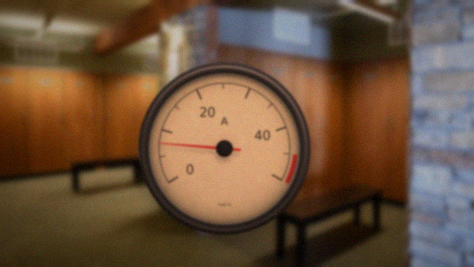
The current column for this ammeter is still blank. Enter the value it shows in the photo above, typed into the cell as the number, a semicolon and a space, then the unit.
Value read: 7.5; A
